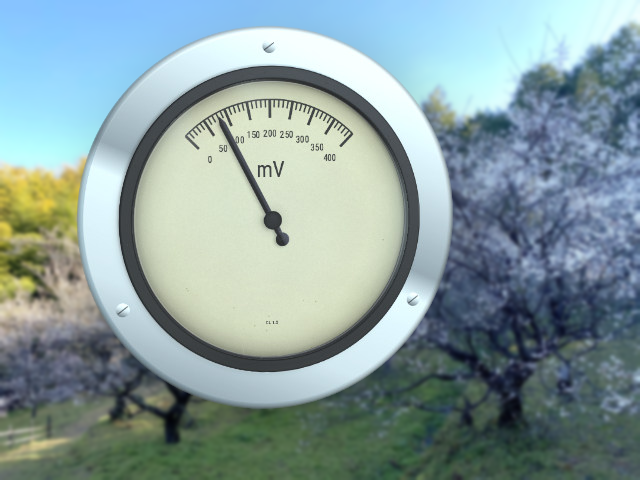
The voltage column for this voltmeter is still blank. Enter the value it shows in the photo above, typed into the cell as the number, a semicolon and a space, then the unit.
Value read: 80; mV
